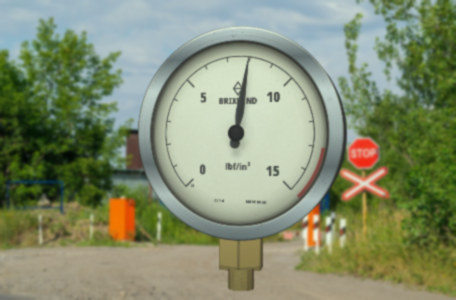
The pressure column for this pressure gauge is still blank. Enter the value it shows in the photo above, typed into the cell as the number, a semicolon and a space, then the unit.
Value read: 8; psi
